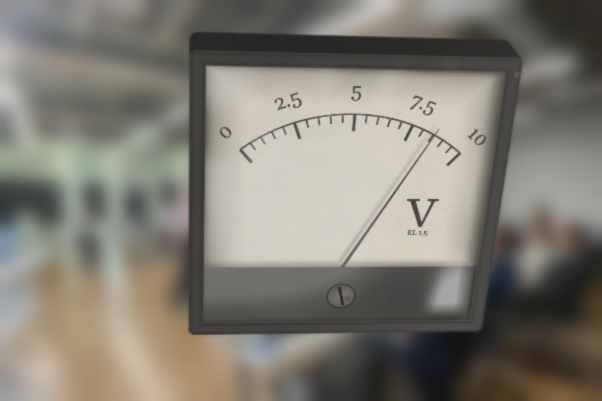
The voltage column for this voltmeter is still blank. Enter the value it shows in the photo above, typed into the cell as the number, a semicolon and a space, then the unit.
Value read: 8.5; V
